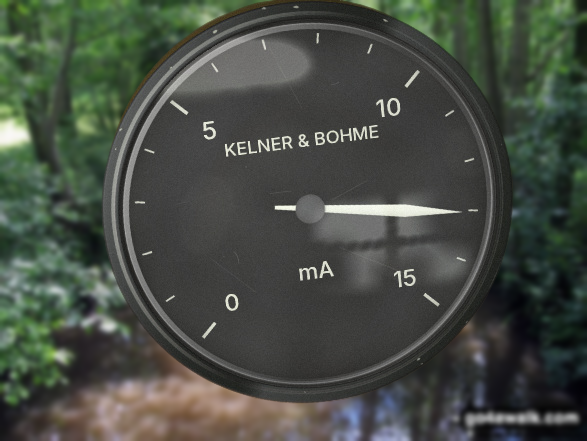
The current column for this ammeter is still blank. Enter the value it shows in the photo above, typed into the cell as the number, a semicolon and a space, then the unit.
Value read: 13; mA
